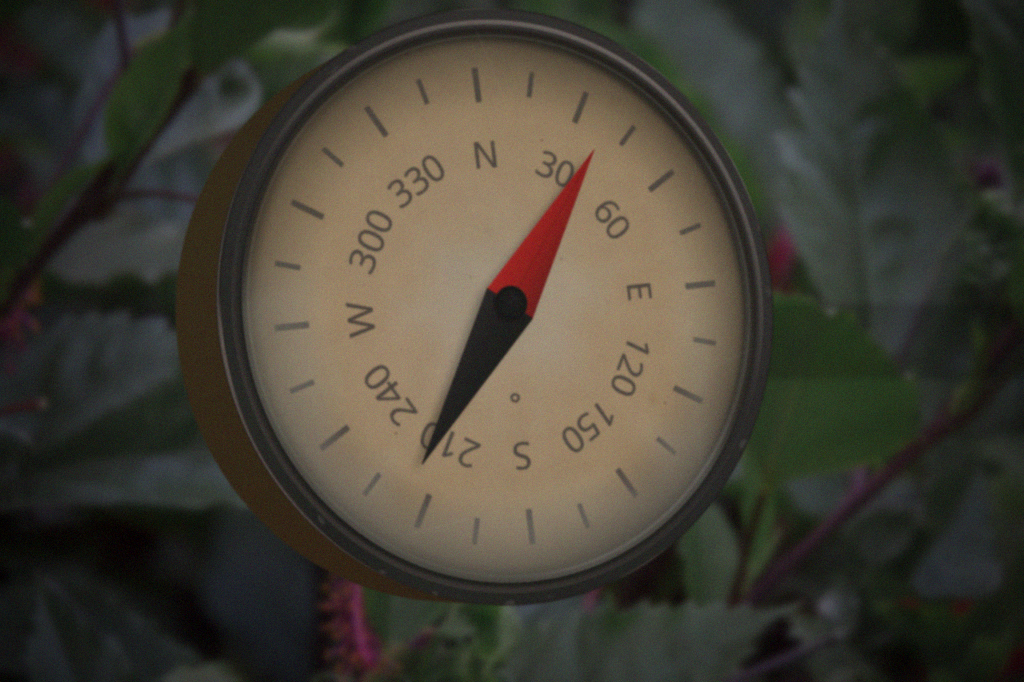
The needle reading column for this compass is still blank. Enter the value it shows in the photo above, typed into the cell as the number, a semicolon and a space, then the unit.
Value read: 37.5; °
